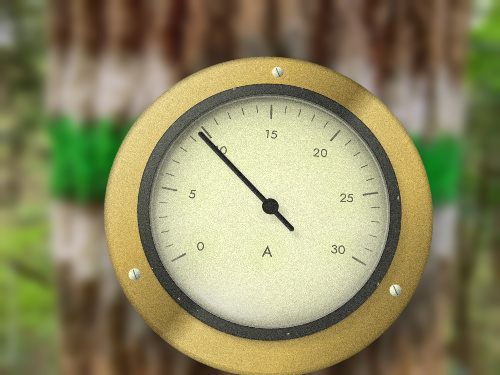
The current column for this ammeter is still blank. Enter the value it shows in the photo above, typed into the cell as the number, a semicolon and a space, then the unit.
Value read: 9.5; A
